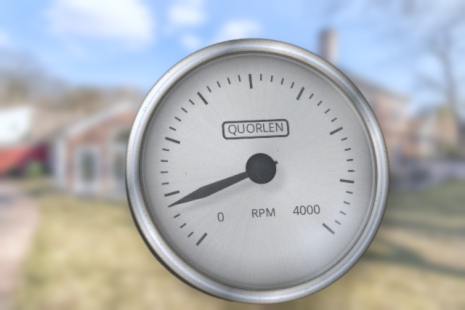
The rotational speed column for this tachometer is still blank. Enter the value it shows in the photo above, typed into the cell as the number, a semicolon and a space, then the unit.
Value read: 400; rpm
